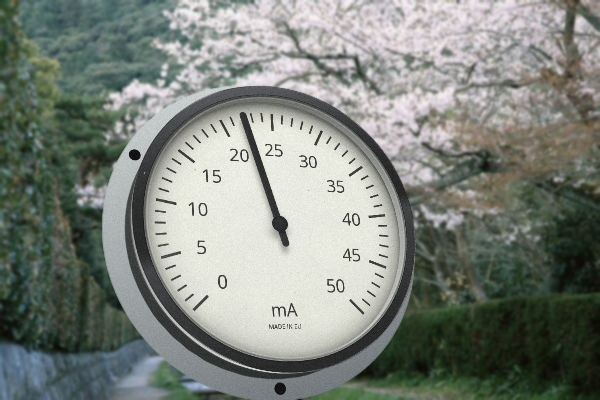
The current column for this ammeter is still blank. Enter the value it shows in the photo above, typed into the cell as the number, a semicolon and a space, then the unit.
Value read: 22; mA
